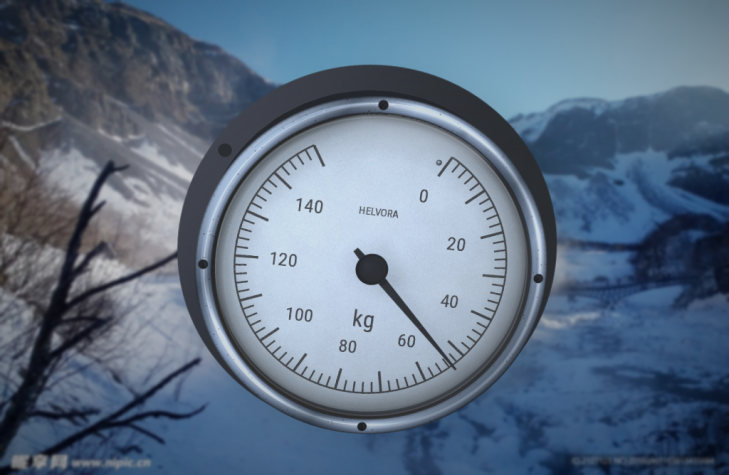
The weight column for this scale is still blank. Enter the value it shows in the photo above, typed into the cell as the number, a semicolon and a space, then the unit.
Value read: 53; kg
